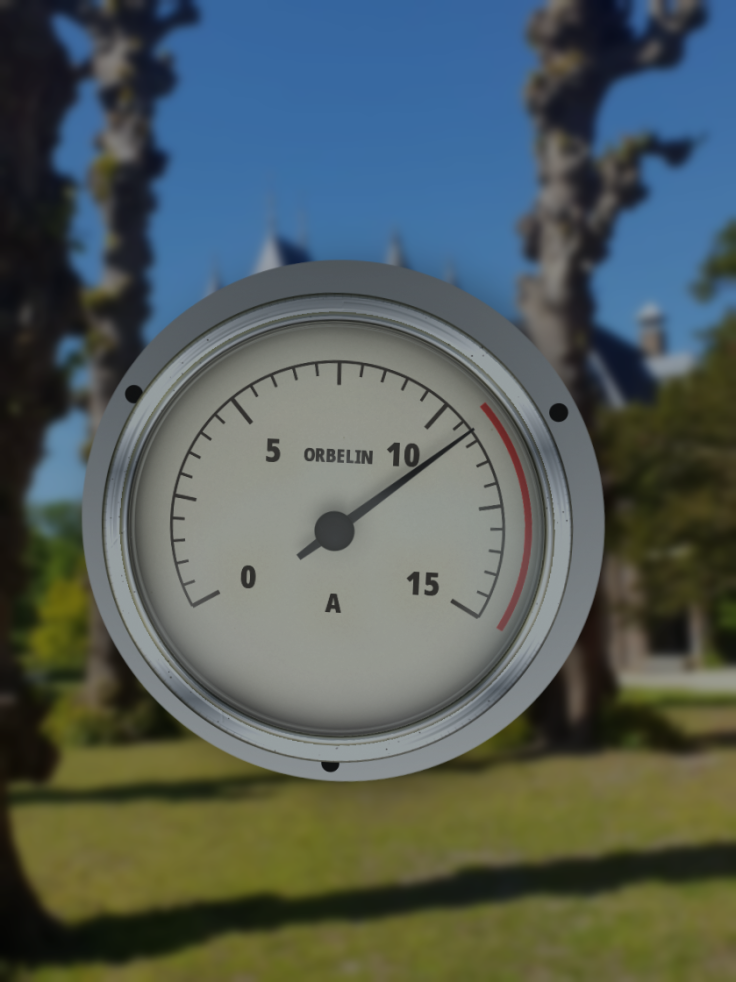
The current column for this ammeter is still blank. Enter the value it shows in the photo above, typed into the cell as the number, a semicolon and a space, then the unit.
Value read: 10.75; A
